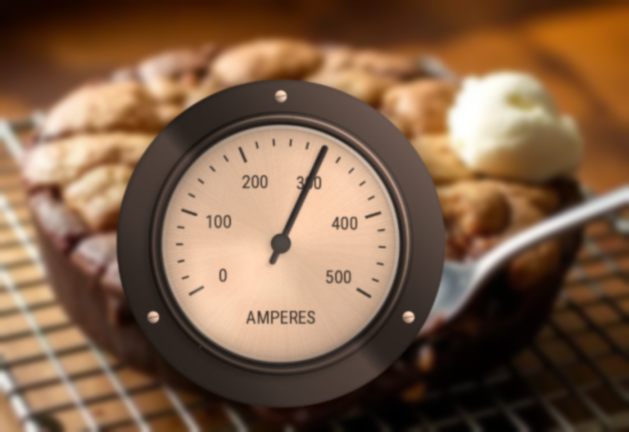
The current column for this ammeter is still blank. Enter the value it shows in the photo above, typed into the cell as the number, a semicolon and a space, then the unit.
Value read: 300; A
